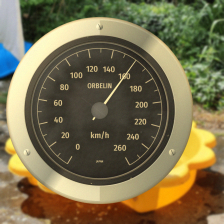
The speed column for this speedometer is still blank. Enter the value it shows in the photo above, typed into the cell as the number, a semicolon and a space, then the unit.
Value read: 160; km/h
